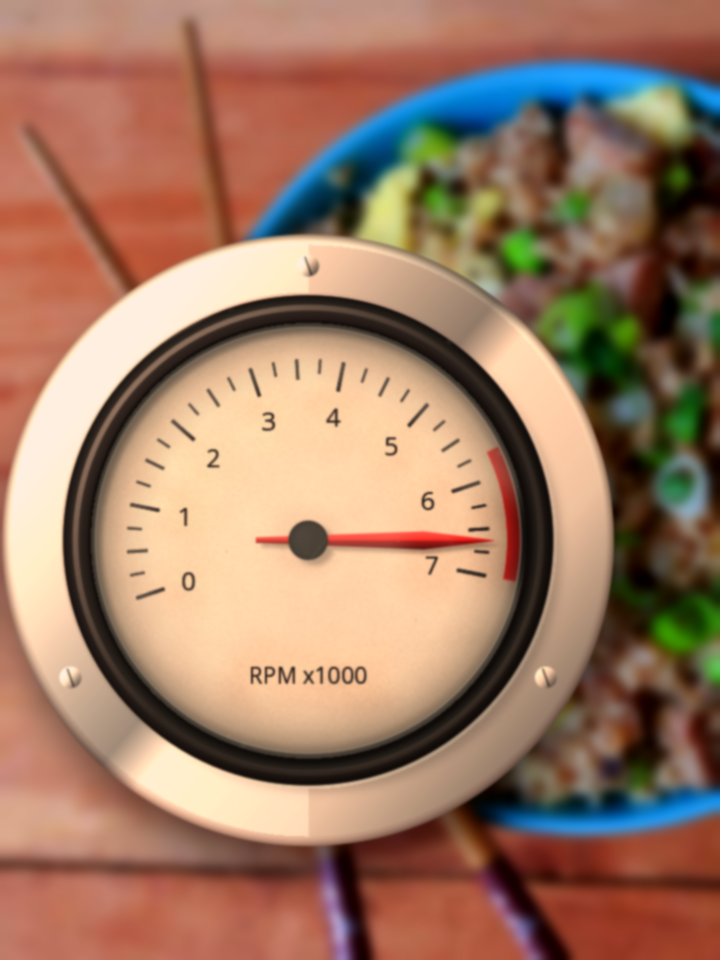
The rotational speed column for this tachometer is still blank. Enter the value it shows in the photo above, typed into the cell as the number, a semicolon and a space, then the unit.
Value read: 6625; rpm
